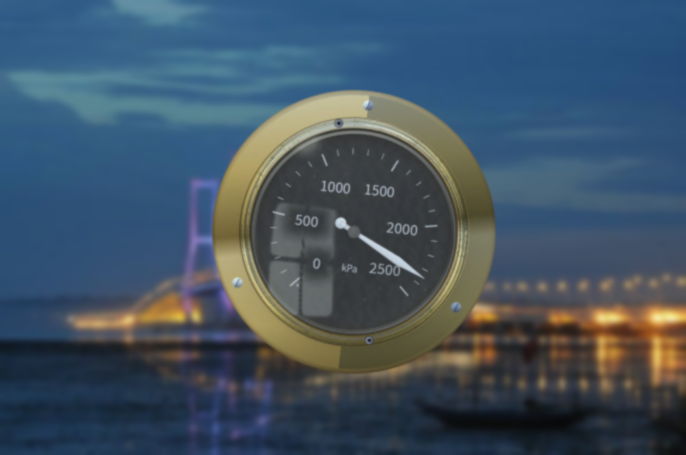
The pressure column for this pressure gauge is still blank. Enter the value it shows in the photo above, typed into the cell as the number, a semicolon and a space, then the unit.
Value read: 2350; kPa
